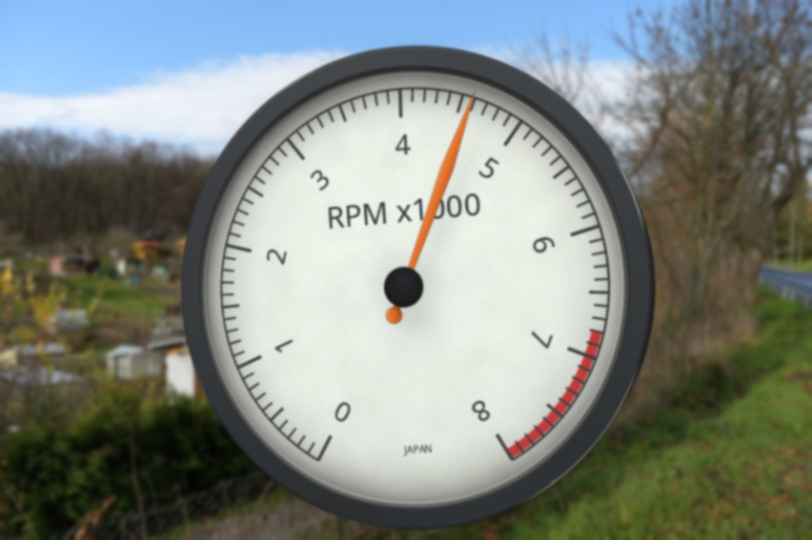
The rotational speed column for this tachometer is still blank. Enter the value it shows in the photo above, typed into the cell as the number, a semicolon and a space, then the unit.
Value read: 4600; rpm
